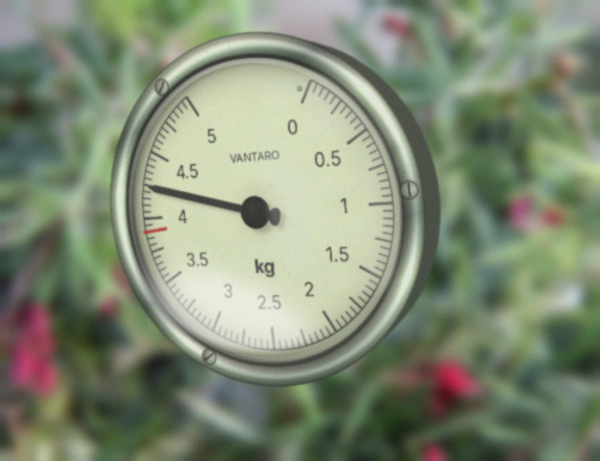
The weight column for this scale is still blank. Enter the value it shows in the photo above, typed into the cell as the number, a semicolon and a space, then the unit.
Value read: 4.25; kg
